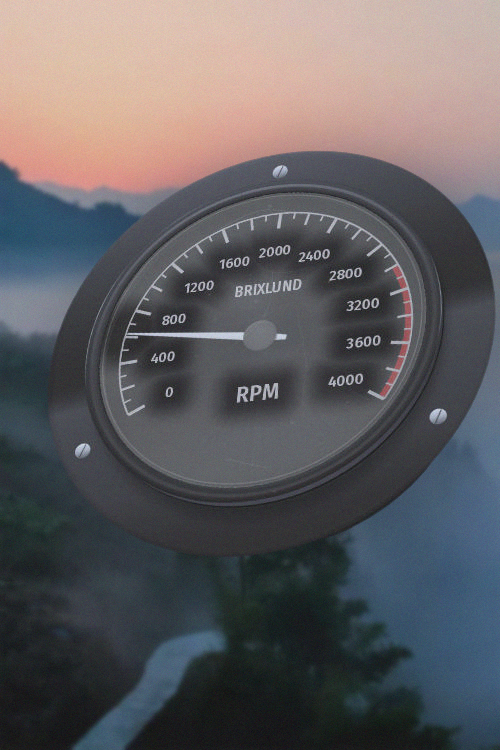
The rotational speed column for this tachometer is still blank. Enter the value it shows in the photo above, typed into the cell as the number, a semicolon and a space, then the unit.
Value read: 600; rpm
